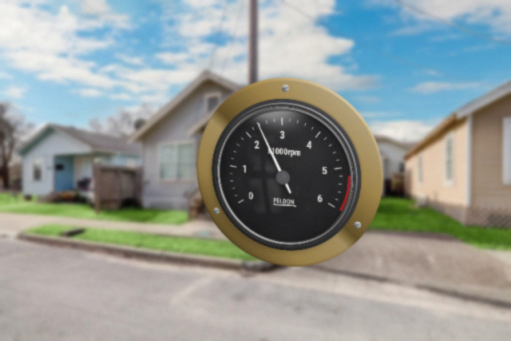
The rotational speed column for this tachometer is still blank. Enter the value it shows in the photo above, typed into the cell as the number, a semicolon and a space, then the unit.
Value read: 2400; rpm
